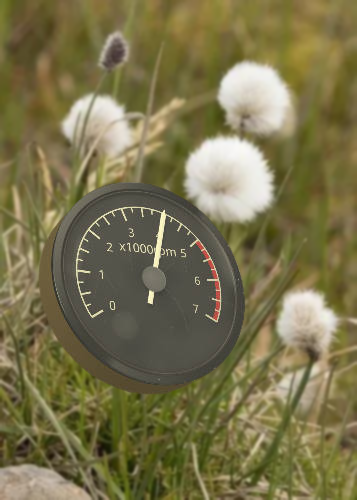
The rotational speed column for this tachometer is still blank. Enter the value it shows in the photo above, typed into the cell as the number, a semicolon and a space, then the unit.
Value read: 4000; rpm
